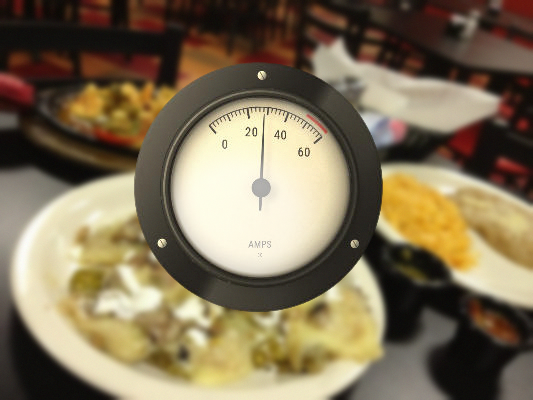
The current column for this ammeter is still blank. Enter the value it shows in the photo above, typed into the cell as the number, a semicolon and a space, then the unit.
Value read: 28; A
